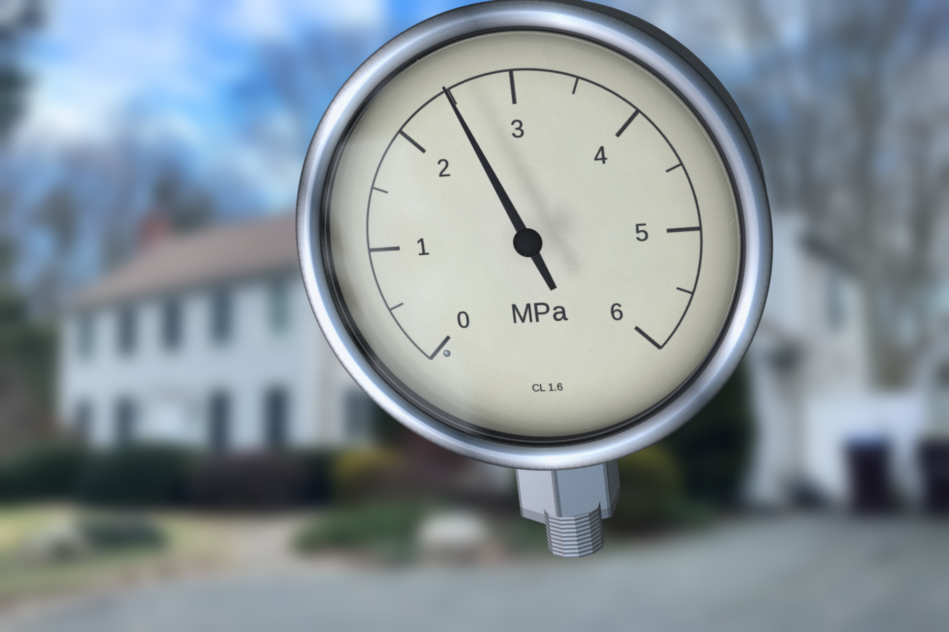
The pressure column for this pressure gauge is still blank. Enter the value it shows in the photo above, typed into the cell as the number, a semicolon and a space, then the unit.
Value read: 2.5; MPa
